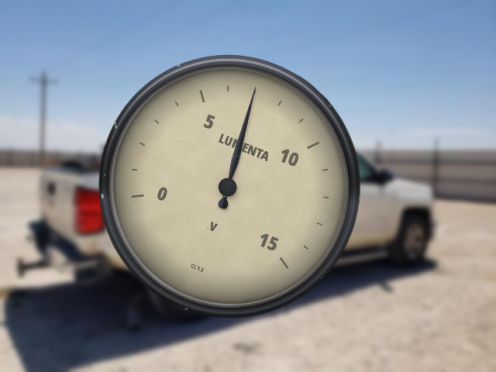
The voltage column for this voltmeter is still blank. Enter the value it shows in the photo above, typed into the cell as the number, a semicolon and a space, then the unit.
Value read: 7; V
